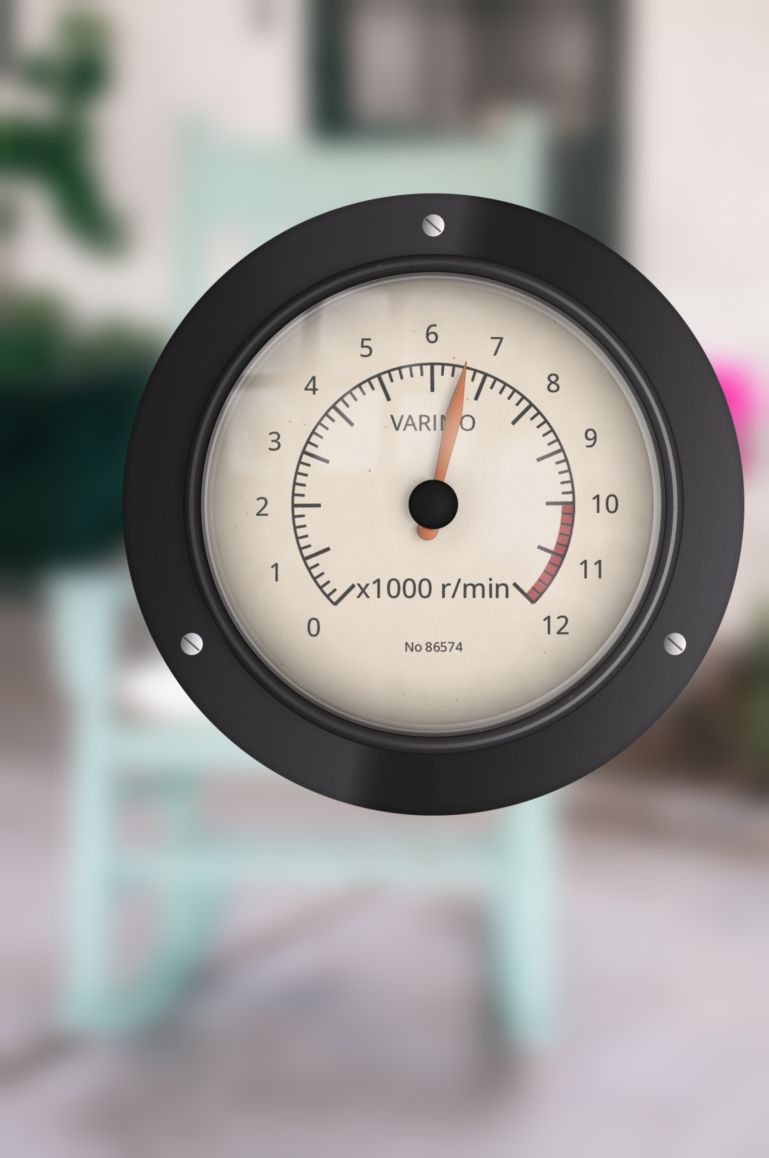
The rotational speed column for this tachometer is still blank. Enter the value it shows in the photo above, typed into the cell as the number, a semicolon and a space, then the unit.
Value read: 6600; rpm
